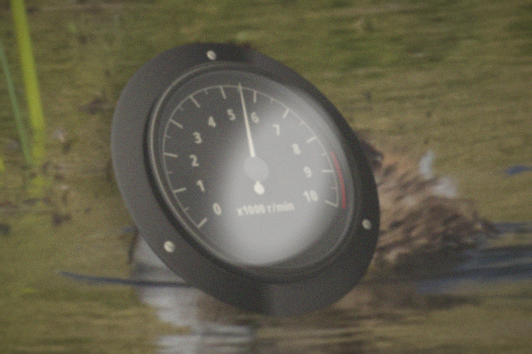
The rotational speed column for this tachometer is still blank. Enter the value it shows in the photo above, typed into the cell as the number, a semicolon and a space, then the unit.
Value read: 5500; rpm
